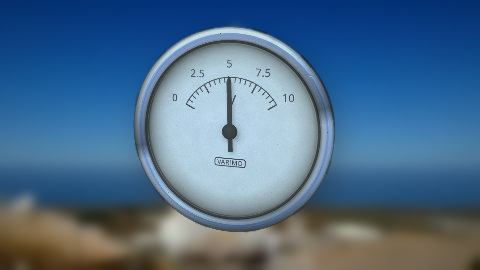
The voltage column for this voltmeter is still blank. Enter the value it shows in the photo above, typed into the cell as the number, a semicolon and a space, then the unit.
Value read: 5; V
